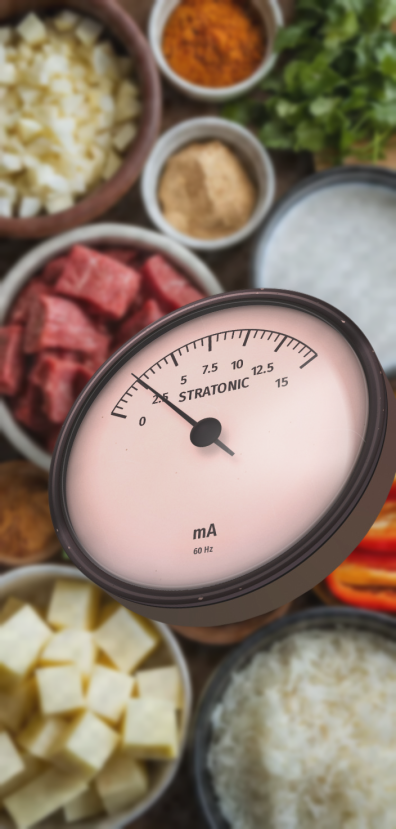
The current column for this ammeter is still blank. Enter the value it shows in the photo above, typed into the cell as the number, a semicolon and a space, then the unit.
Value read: 2.5; mA
